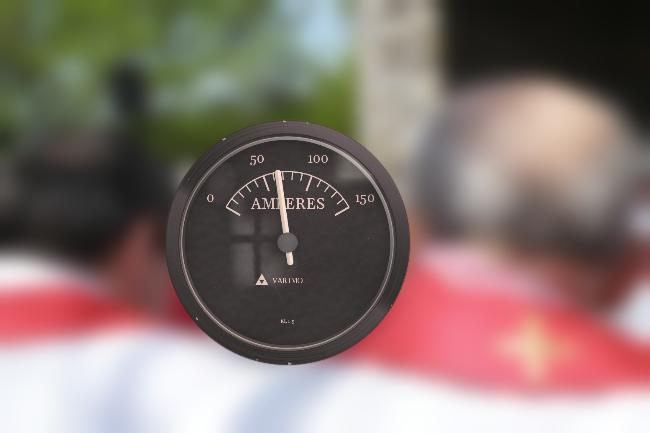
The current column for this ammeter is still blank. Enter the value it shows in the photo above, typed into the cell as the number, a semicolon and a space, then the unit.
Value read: 65; A
